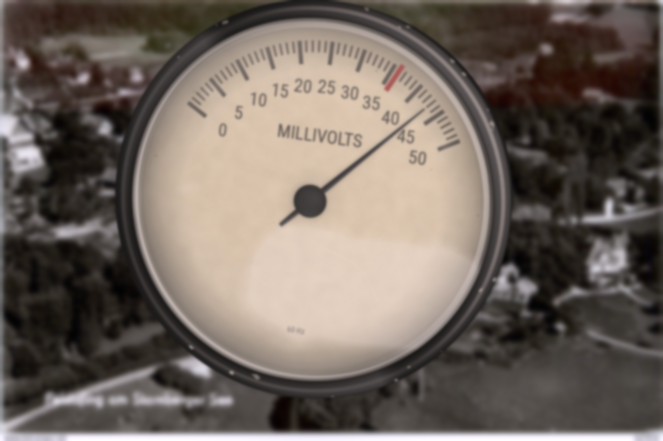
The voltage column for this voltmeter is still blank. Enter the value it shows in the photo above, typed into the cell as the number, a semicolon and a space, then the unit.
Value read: 43; mV
